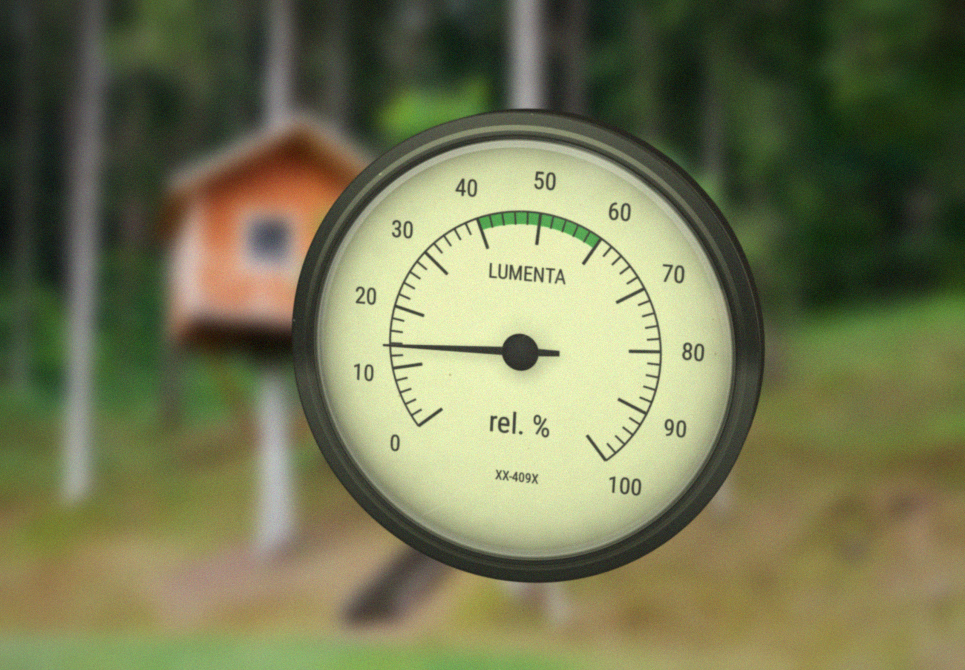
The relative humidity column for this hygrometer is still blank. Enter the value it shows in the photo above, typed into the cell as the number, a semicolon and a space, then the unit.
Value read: 14; %
